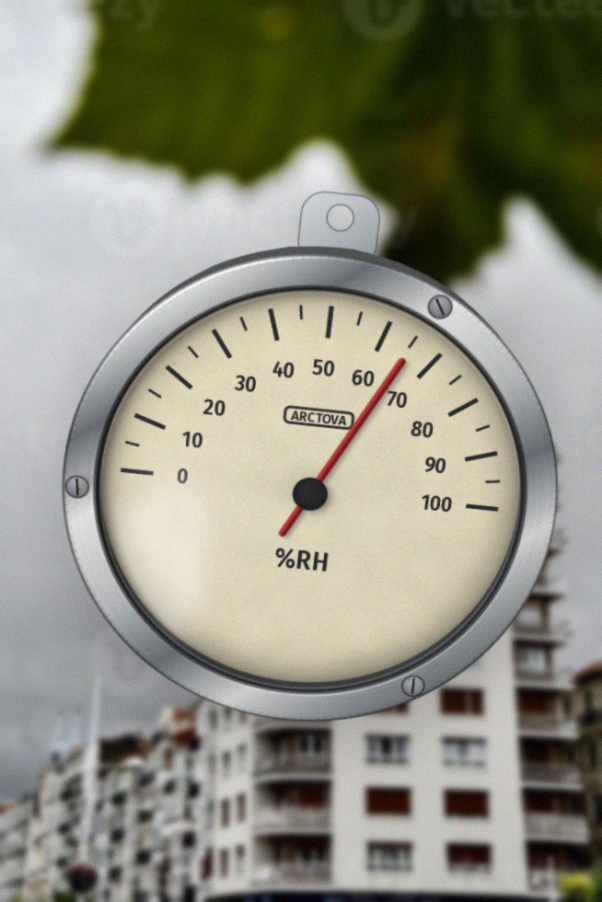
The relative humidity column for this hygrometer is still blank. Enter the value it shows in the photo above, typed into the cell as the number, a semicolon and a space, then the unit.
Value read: 65; %
